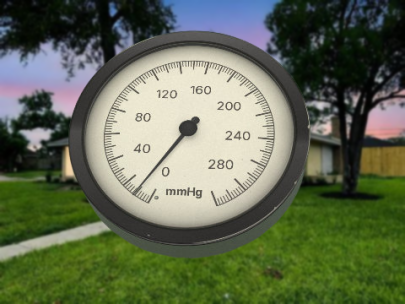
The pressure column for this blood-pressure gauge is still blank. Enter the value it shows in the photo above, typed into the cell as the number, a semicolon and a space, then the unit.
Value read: 10; mmHg
